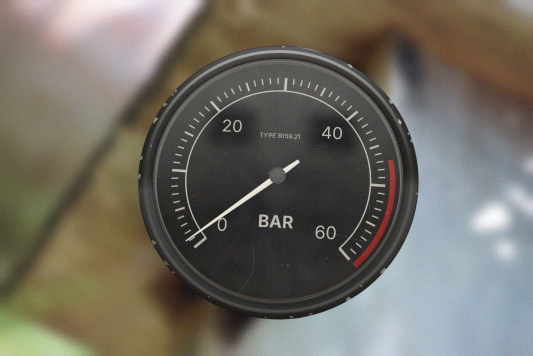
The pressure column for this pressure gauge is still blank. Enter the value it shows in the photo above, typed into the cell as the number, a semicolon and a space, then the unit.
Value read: 1; bar
